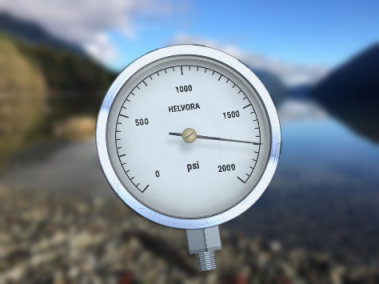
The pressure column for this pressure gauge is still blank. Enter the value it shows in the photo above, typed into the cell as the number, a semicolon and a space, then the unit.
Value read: 1750; psi
